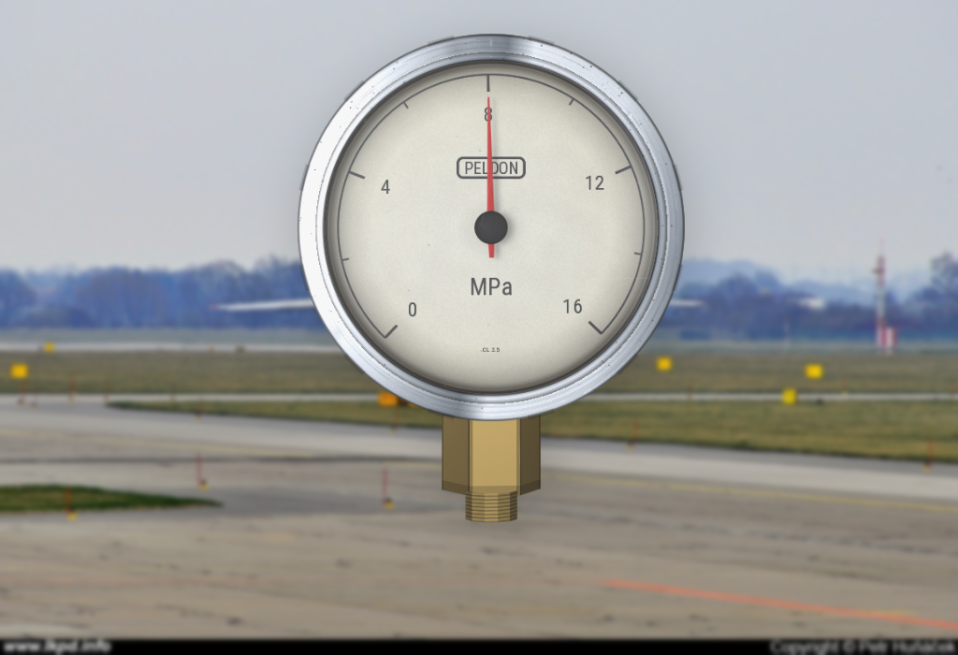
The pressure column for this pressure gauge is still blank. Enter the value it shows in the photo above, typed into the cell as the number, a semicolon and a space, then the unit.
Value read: 8; MPa
